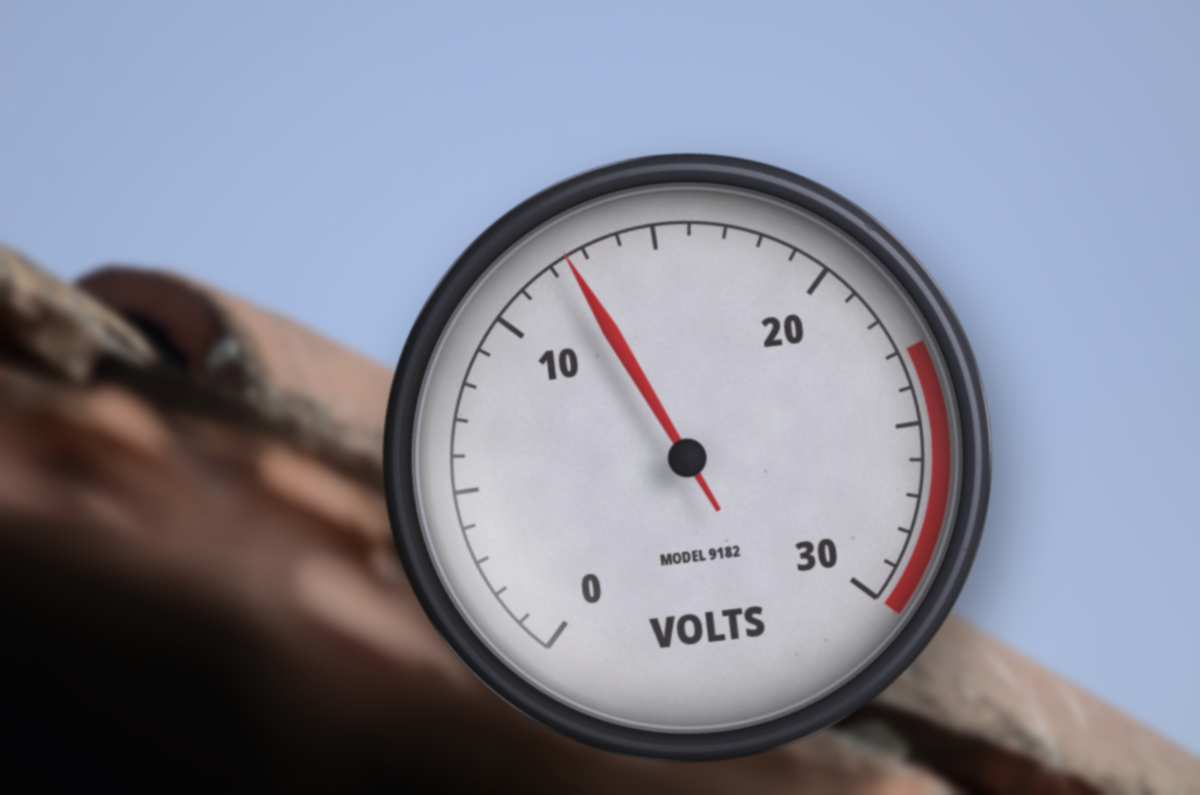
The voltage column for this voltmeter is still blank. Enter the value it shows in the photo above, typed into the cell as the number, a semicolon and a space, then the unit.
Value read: 12.5; V
